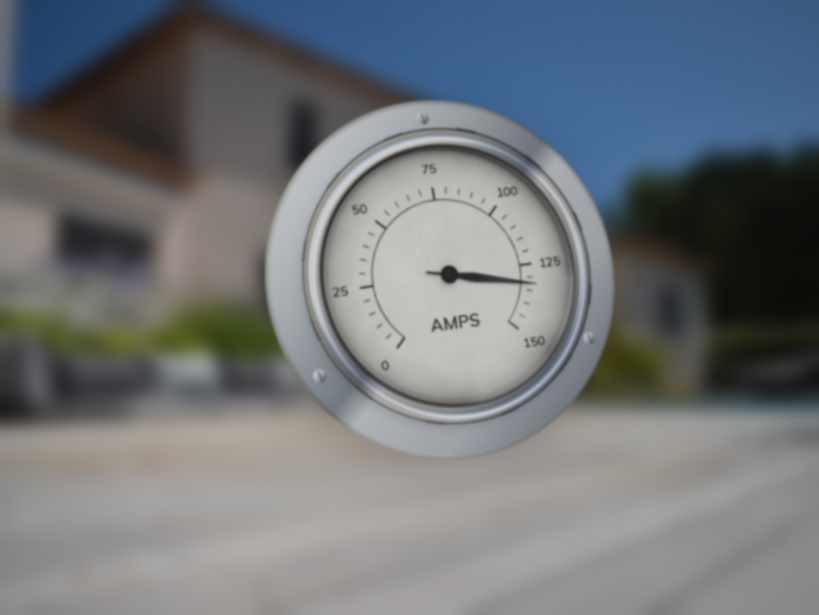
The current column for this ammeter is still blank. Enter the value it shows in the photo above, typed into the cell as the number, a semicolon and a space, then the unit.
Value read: 132.5; A
